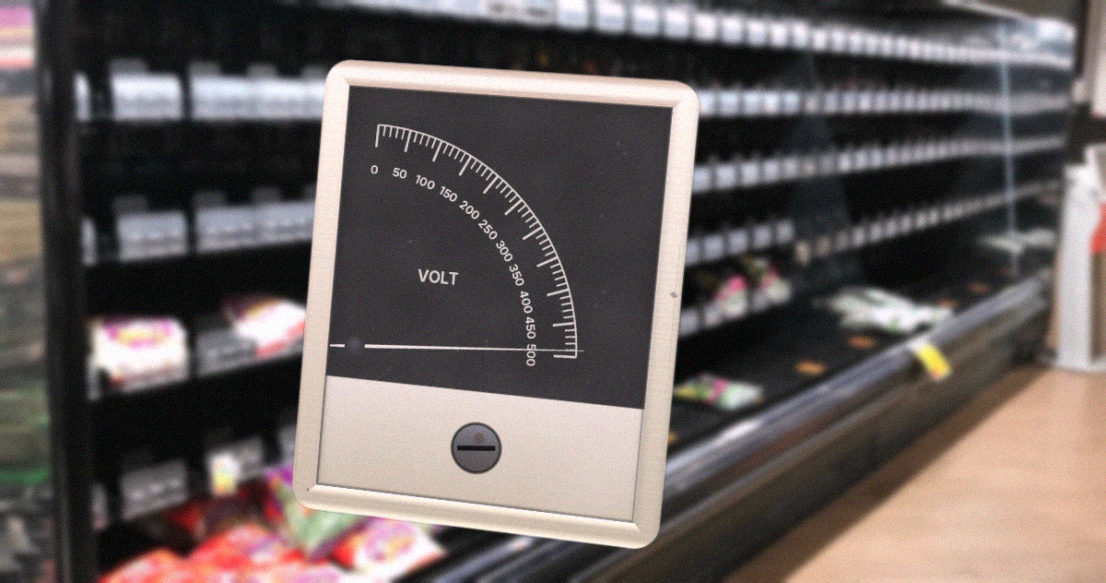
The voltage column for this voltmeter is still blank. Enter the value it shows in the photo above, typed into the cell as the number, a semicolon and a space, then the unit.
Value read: 490; V
